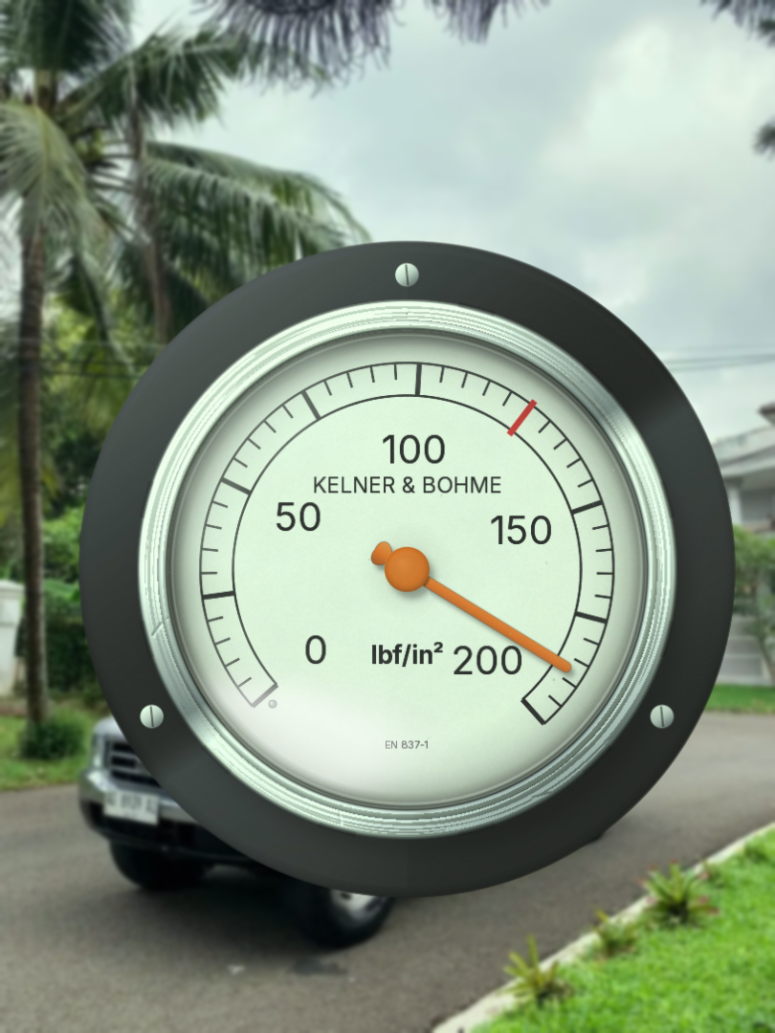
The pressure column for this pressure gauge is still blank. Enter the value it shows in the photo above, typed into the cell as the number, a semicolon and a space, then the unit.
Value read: 187.5; psi
